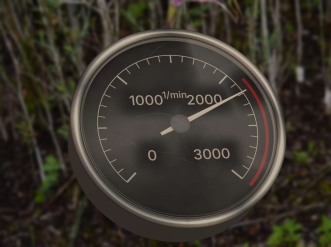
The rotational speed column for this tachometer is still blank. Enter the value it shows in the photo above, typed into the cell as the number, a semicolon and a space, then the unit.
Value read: 2200; rpm
